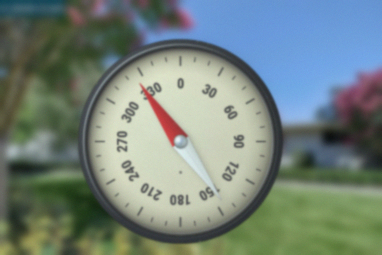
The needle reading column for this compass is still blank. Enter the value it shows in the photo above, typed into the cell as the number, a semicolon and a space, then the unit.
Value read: 325; °
